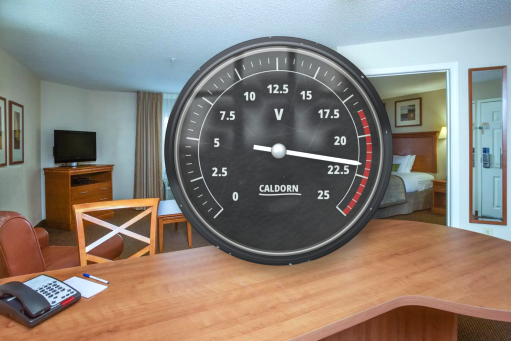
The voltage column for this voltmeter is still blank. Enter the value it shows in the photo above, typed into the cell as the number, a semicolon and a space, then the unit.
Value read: 21.75; V
